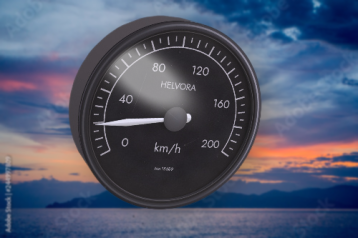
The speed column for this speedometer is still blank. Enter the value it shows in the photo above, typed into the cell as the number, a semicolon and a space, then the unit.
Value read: 20; km/h
